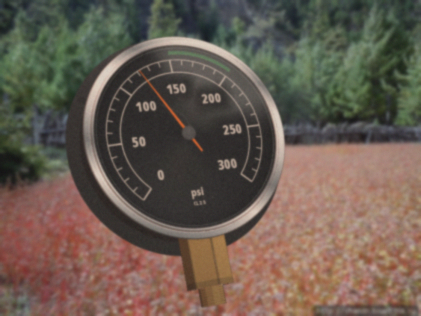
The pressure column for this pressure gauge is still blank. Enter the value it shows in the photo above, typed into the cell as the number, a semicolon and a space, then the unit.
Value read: 120; psi
